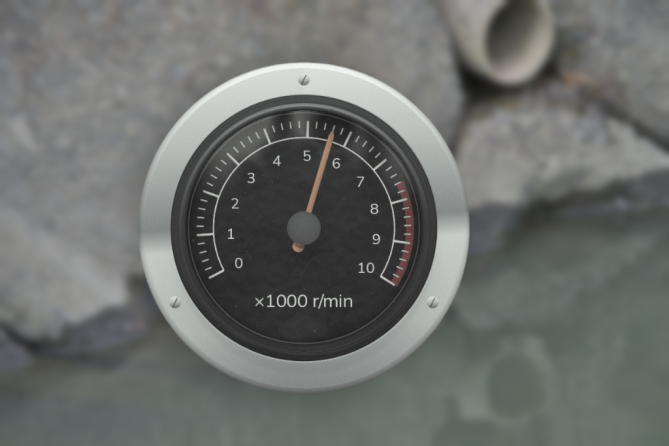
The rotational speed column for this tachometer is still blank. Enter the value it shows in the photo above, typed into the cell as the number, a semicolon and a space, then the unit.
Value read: 5600; rpm
